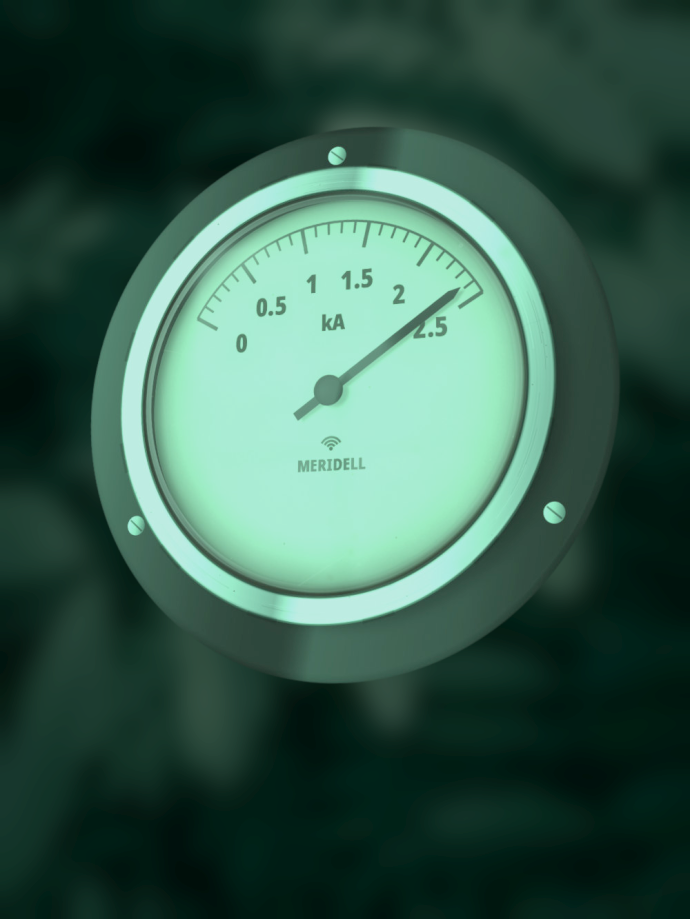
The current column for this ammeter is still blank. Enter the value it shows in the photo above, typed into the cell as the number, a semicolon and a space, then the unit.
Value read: 2.4; kA
